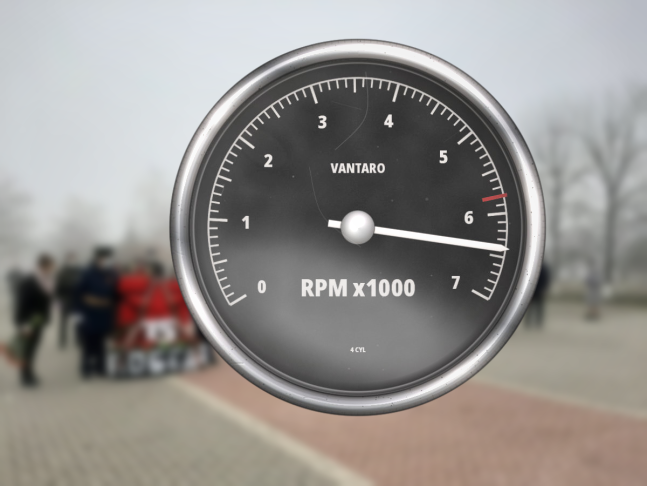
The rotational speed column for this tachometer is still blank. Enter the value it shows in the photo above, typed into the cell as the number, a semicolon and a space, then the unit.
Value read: 6400; rpm
